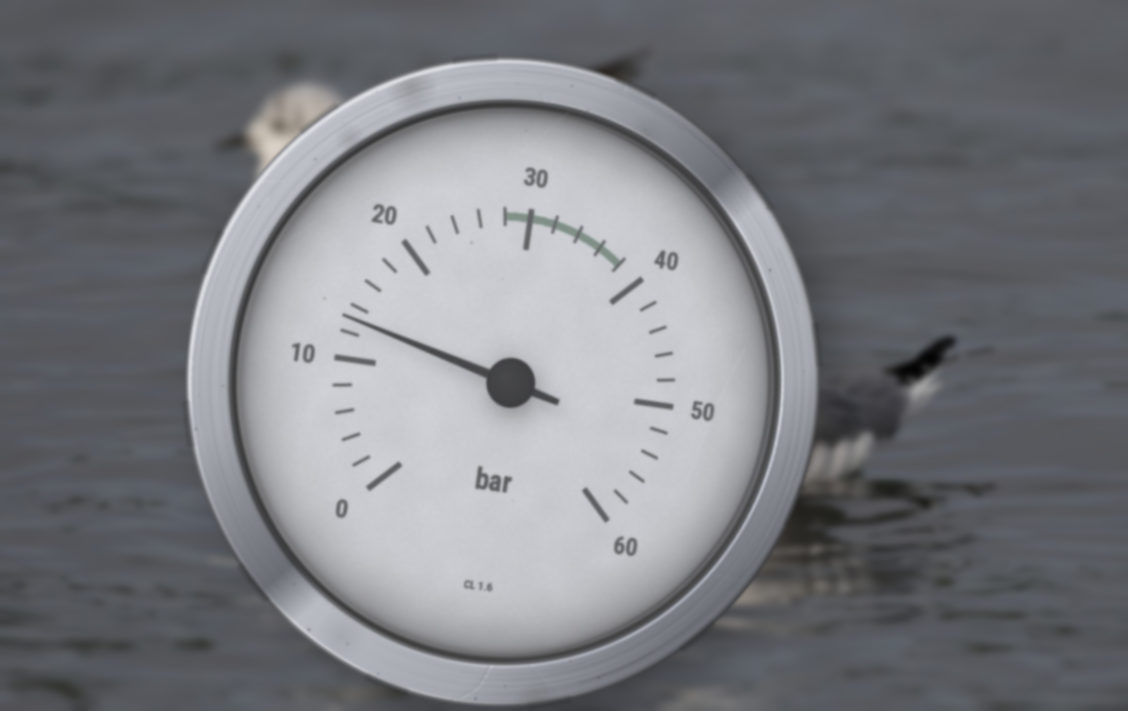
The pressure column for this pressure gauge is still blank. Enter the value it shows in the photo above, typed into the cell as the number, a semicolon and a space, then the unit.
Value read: 13; bar
